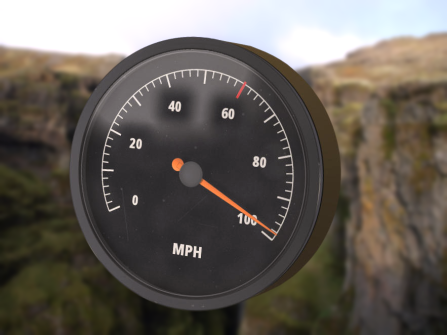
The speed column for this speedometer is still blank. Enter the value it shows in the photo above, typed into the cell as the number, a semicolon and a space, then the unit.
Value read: 98; mph
